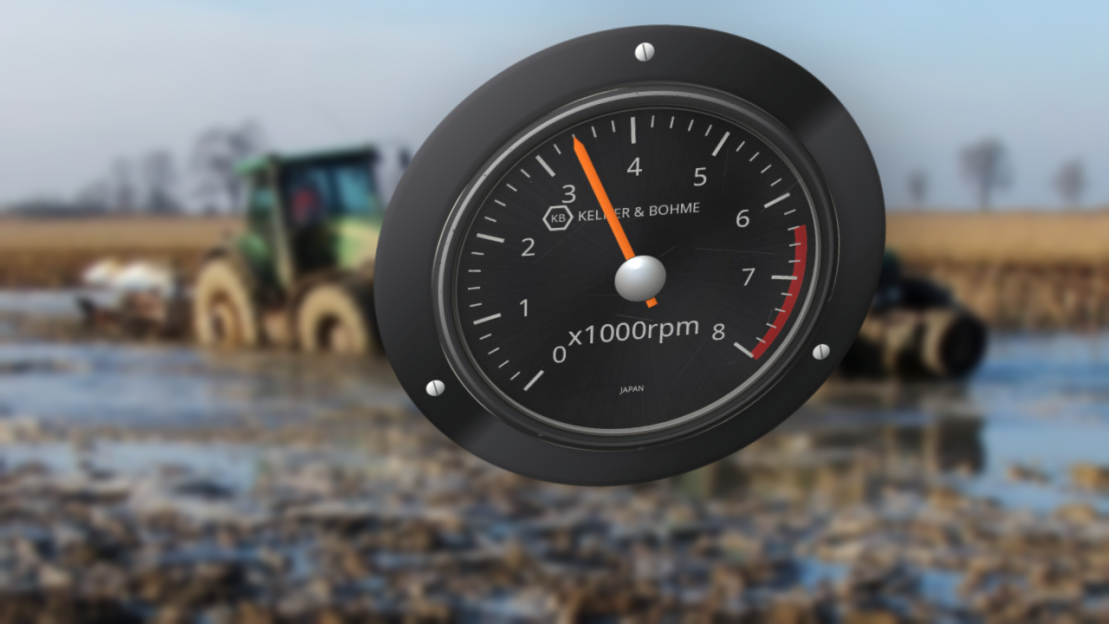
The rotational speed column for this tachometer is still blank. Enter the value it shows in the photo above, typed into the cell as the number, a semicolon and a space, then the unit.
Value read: 3400; rpm
